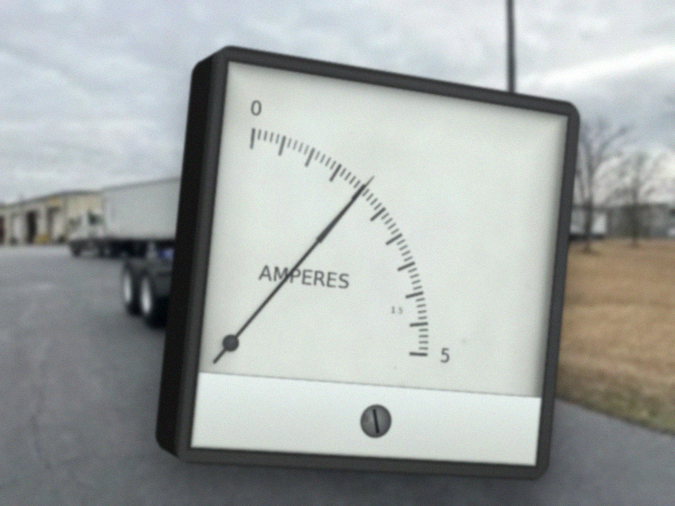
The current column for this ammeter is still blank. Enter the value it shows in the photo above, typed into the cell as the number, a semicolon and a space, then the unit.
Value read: 2; A
